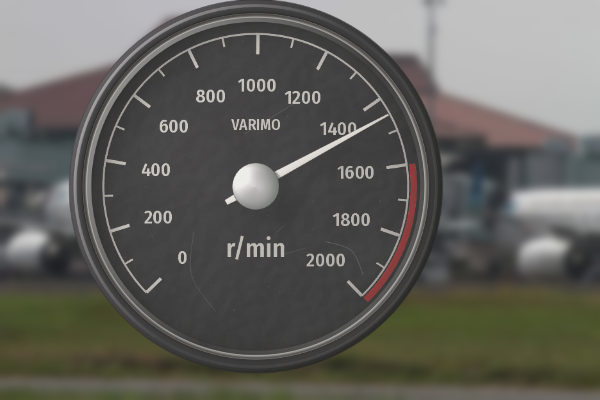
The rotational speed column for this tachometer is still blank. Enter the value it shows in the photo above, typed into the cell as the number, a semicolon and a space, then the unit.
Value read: 1450; rpm
